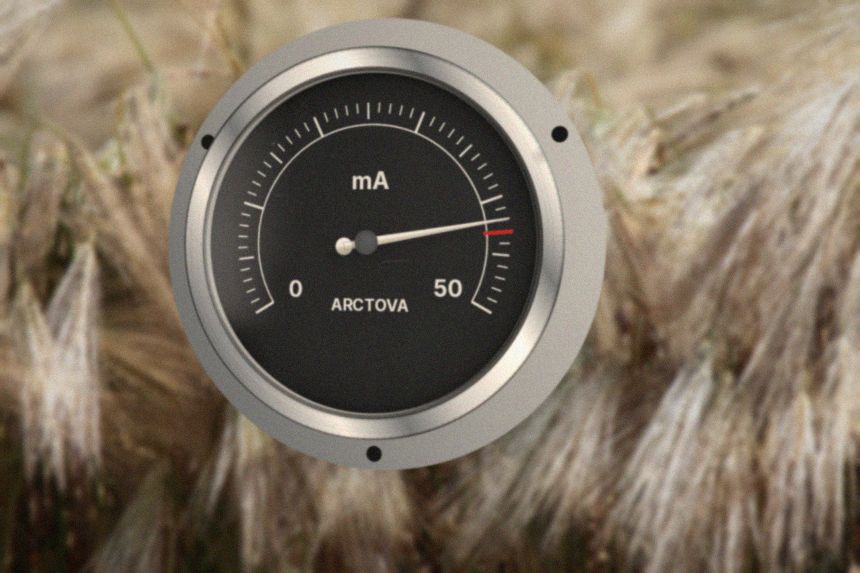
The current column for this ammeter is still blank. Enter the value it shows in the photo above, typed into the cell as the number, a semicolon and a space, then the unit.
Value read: 42; mA
